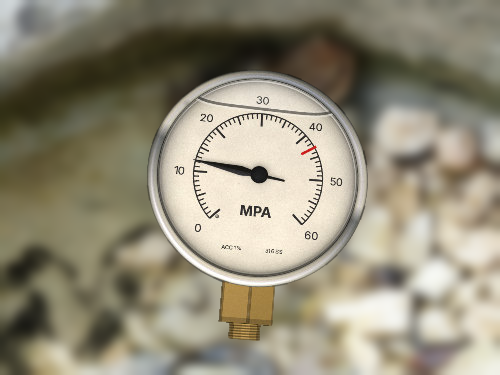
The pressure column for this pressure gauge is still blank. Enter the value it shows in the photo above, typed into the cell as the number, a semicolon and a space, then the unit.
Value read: 12; MPa
